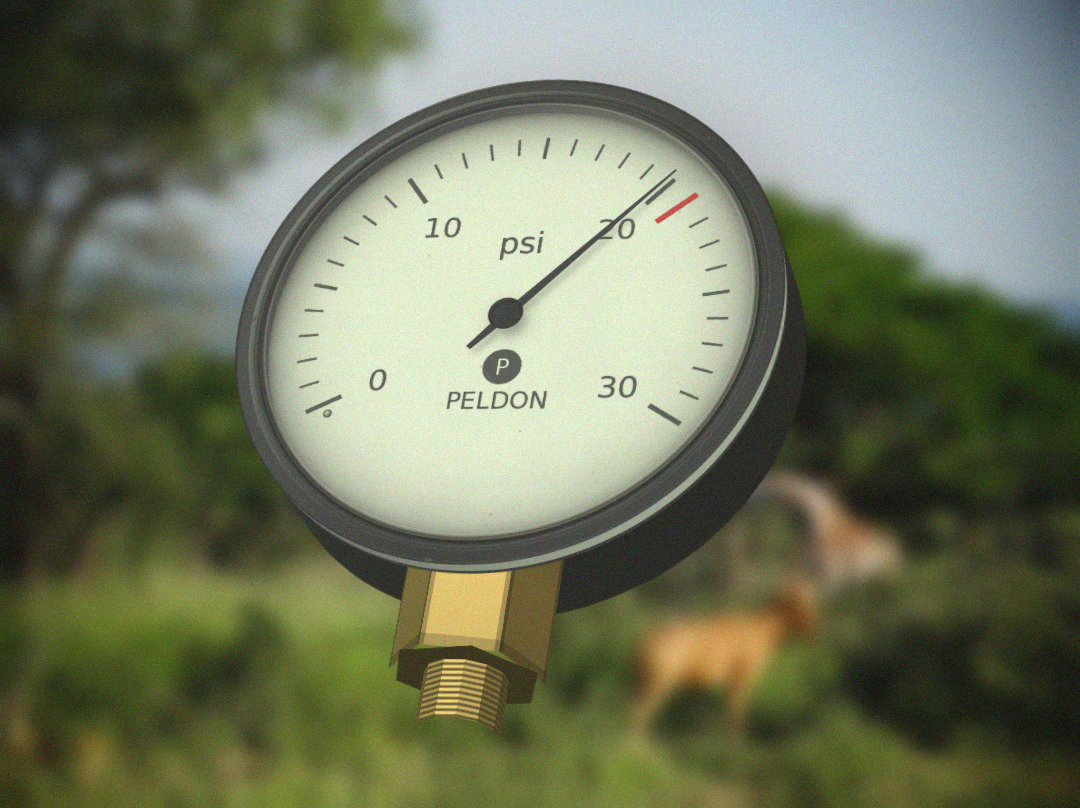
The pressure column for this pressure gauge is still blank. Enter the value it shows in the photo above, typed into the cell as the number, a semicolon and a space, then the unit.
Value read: 20; psi
